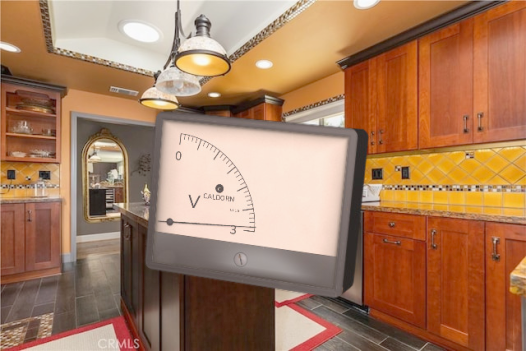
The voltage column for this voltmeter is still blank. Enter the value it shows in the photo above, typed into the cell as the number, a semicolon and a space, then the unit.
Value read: 2.9; V
